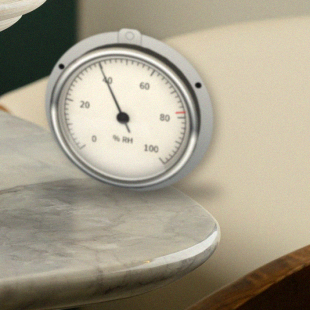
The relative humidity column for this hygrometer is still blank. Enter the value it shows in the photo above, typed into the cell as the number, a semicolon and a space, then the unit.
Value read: 40; %
